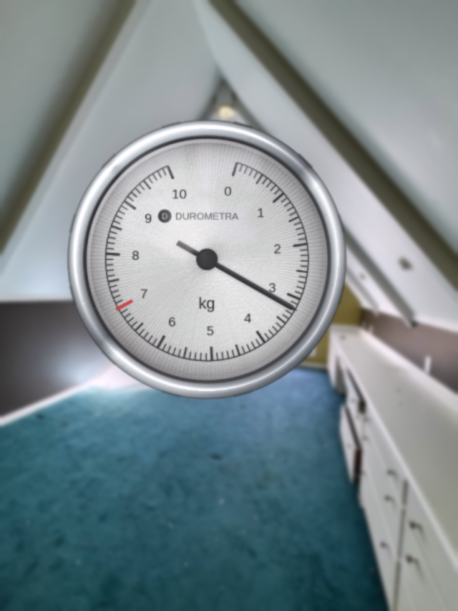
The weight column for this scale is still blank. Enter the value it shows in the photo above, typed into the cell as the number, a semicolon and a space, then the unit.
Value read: 3.2; kg
